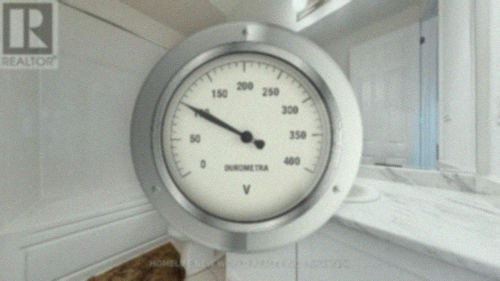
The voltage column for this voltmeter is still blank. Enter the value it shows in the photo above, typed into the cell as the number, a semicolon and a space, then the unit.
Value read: 100; V
